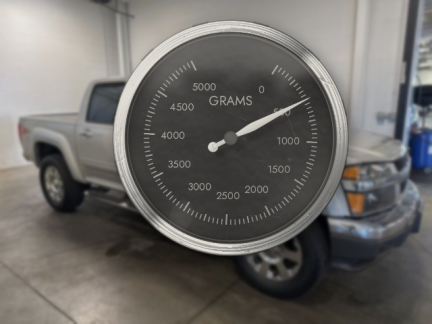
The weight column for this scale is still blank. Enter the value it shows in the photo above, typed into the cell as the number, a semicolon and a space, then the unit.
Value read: 500; g
